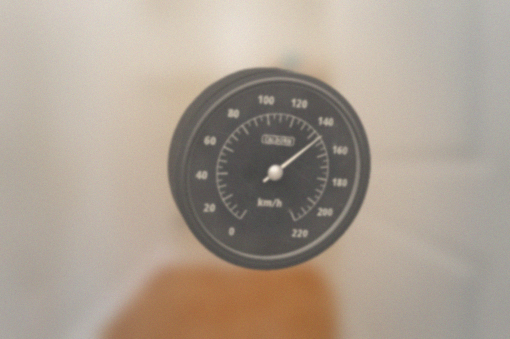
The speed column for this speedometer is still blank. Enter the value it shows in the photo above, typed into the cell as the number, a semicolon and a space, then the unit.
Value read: 145; km/h
